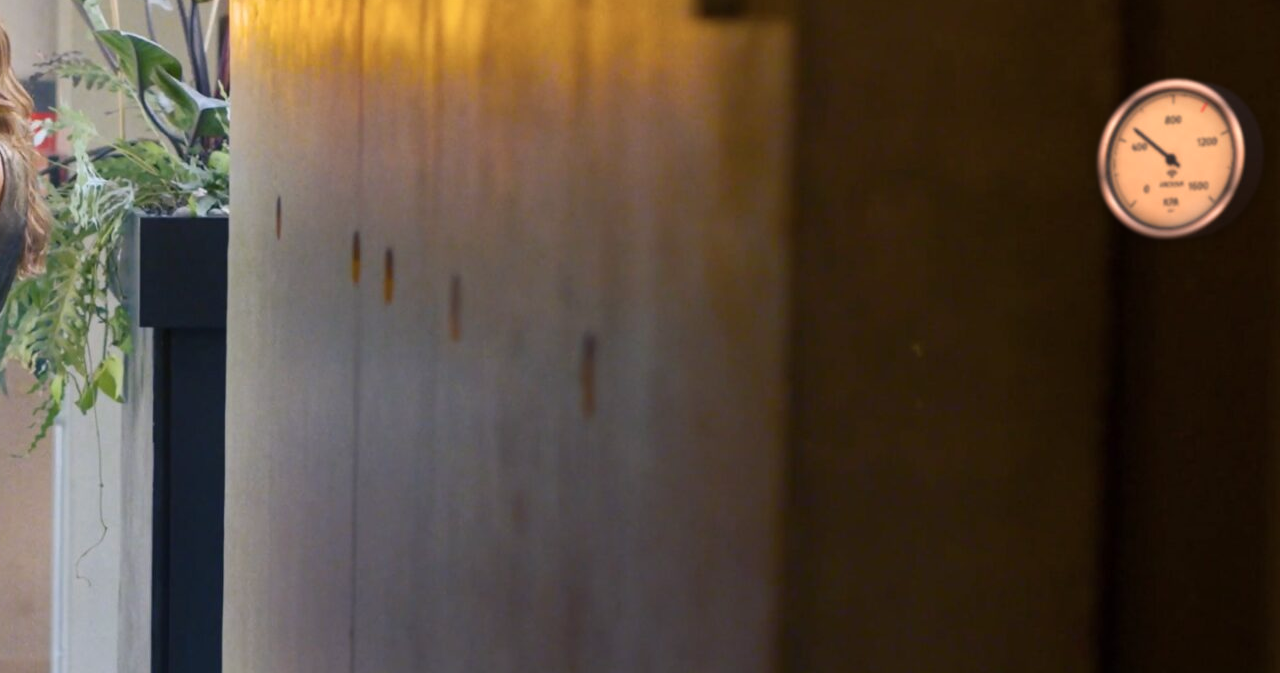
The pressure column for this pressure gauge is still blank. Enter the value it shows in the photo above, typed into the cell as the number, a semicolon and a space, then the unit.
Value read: 500; kPa
